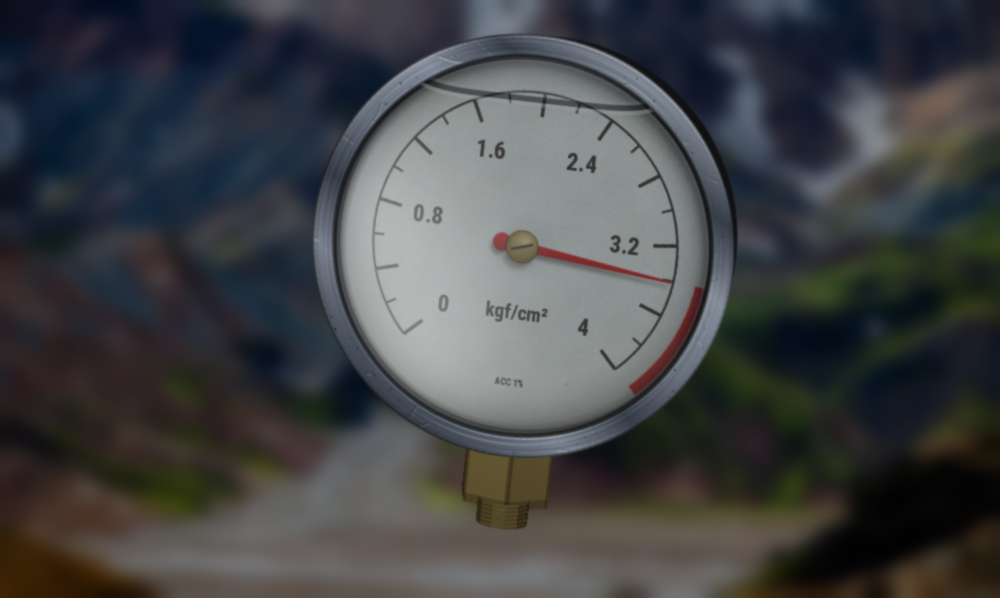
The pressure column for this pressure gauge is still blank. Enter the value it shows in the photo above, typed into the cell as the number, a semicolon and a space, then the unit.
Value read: 3.4; kg/cm²
